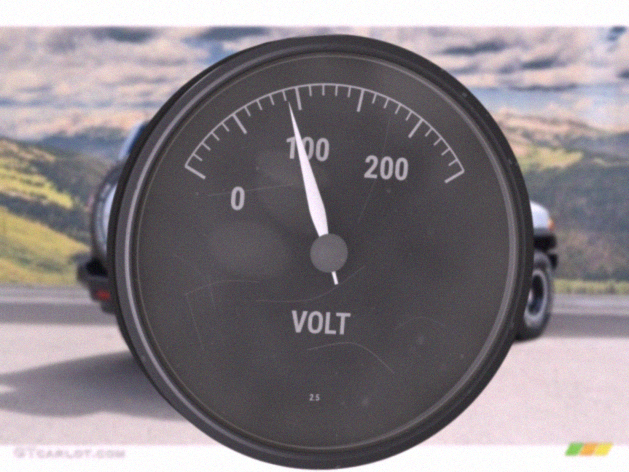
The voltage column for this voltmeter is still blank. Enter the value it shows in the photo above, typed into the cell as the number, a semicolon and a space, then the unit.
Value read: 90; V
